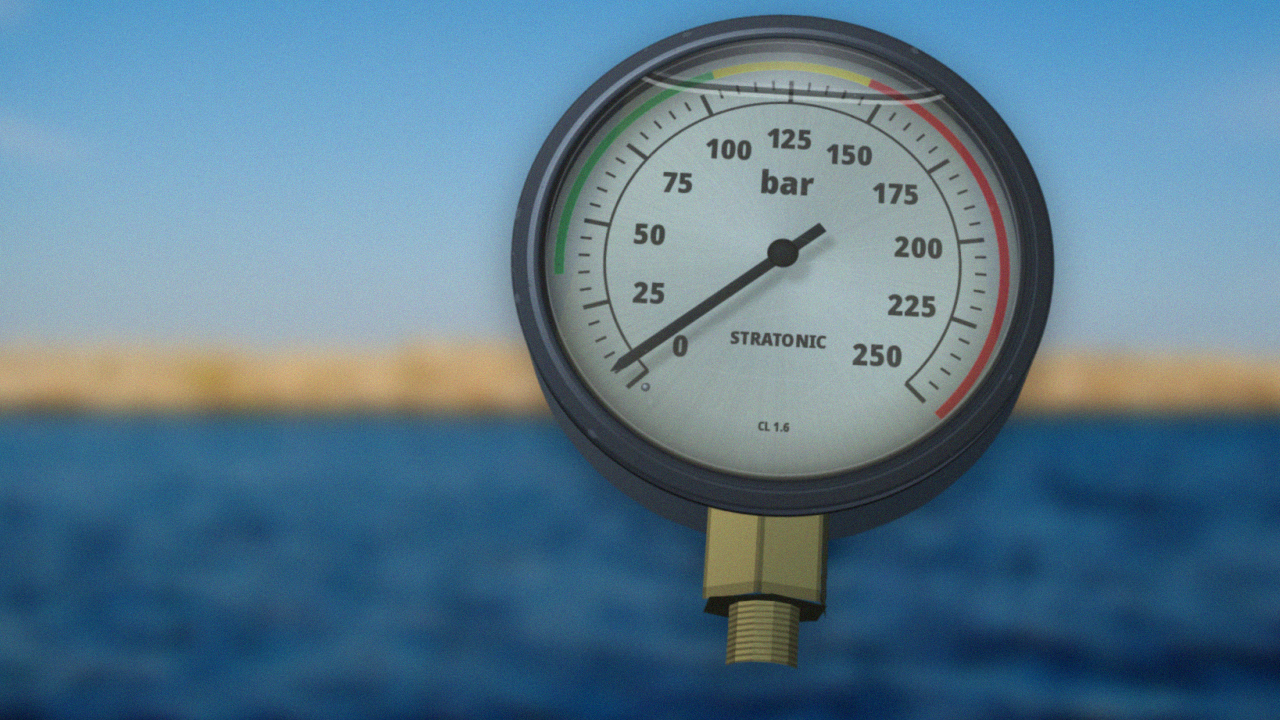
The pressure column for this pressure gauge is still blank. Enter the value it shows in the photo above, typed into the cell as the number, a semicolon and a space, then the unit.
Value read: 5; bar
